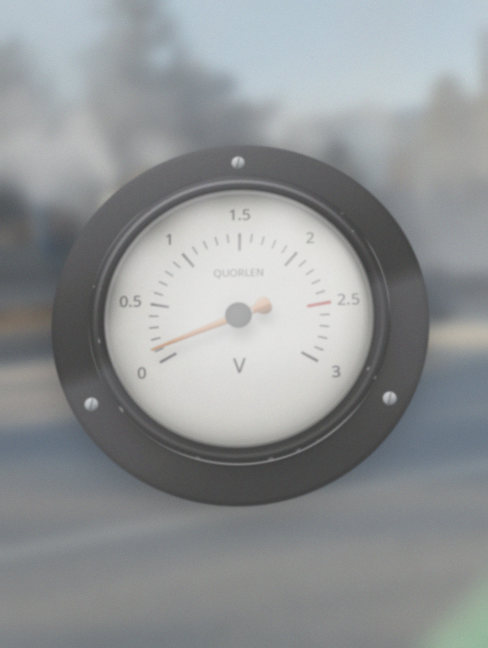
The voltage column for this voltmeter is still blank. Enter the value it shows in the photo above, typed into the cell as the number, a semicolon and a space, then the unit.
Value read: 0.1; V
